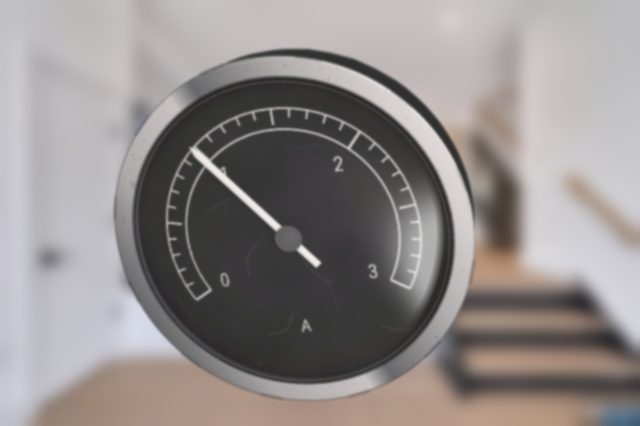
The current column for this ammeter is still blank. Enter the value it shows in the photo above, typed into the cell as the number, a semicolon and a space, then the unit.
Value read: 1; A
